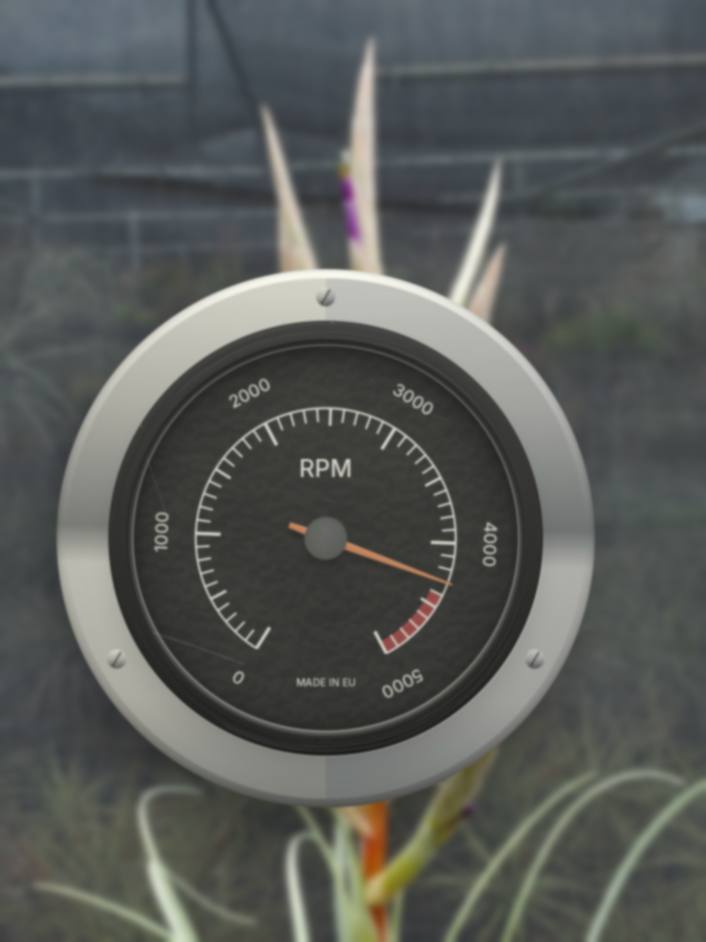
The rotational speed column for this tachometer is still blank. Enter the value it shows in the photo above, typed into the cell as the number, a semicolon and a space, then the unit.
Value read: 4300; rpm
